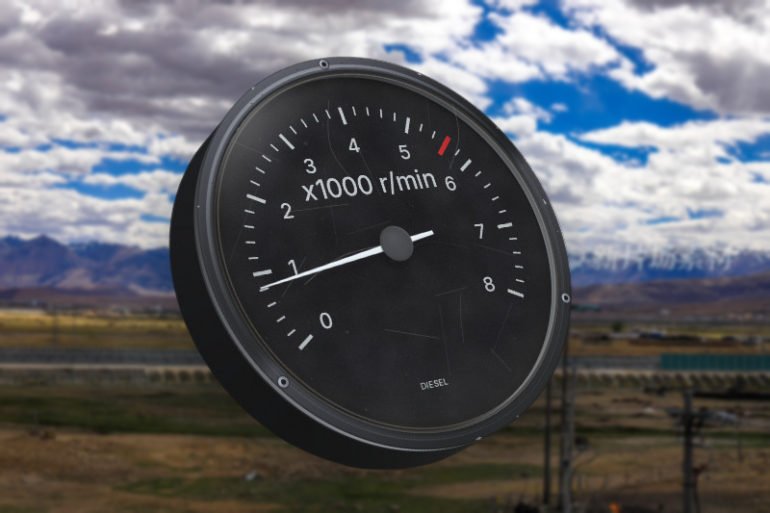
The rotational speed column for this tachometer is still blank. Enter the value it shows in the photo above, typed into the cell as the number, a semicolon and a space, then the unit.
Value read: 800; rpm
